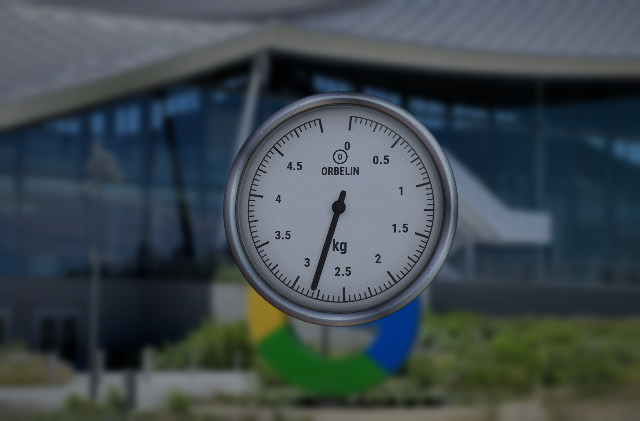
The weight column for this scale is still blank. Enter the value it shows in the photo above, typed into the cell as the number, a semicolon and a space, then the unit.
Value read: 2.8; kg
